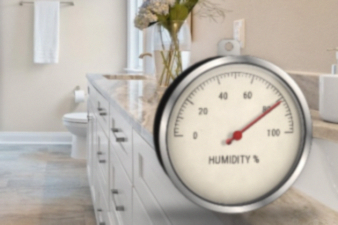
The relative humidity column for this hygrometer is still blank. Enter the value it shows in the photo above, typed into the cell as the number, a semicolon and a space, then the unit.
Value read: 80; %
